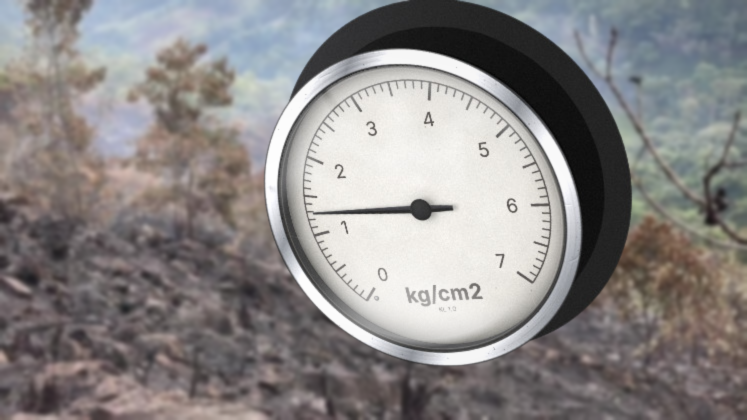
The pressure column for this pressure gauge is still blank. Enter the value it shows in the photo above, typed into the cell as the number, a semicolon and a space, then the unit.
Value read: 1.3; kg/cm²
